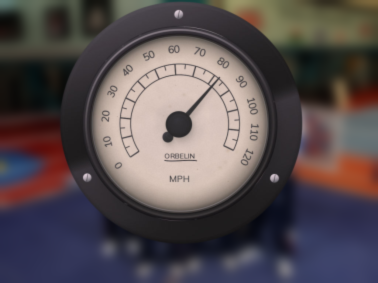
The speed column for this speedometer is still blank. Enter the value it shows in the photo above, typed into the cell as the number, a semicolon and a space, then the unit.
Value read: 82.5; mph
